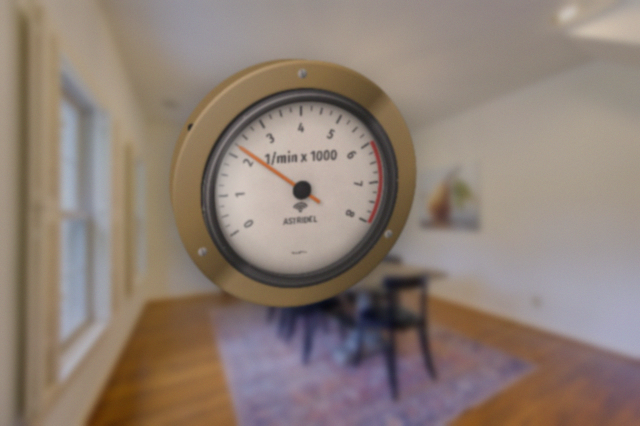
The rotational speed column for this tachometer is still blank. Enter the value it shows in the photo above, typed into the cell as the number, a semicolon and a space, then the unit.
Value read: 2250; rpm
